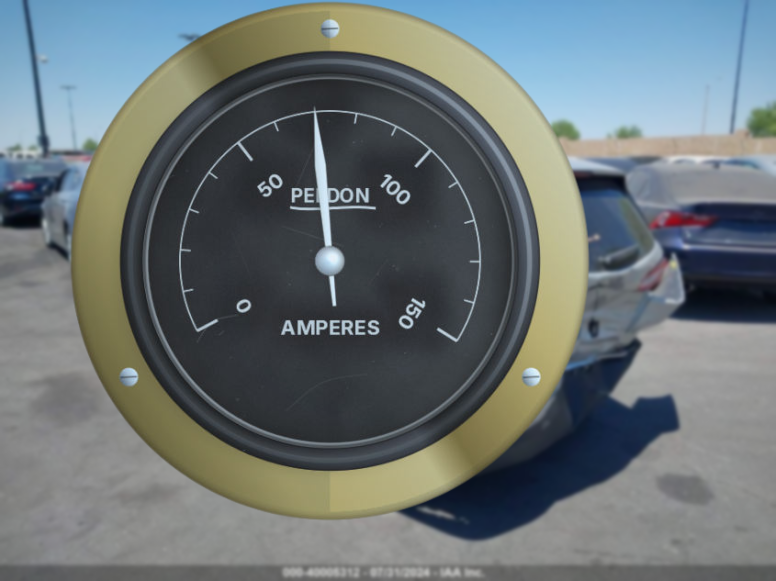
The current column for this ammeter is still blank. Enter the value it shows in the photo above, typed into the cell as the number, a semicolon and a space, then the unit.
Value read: 70; A
